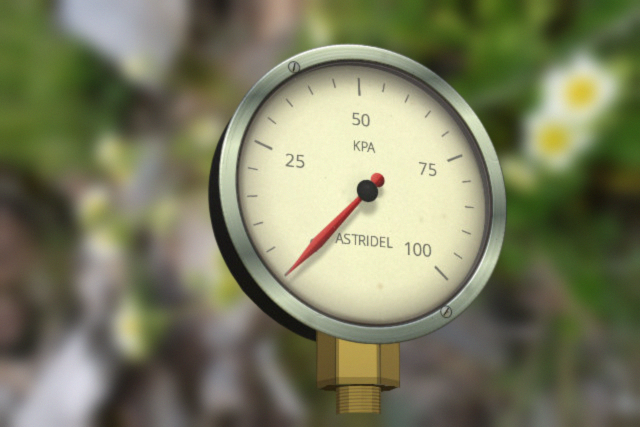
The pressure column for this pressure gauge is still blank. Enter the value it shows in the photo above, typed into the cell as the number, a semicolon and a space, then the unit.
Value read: 0; kPa
